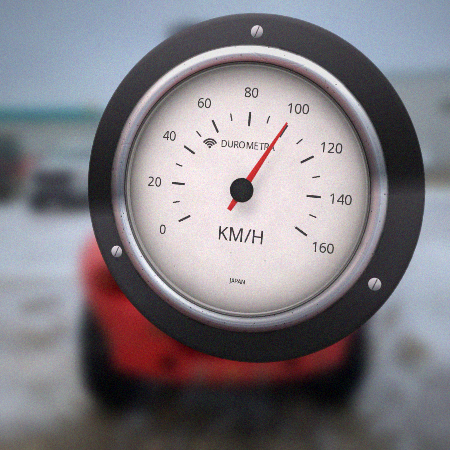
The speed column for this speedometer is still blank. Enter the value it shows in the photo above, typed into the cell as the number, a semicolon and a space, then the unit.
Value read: 100; km/h
